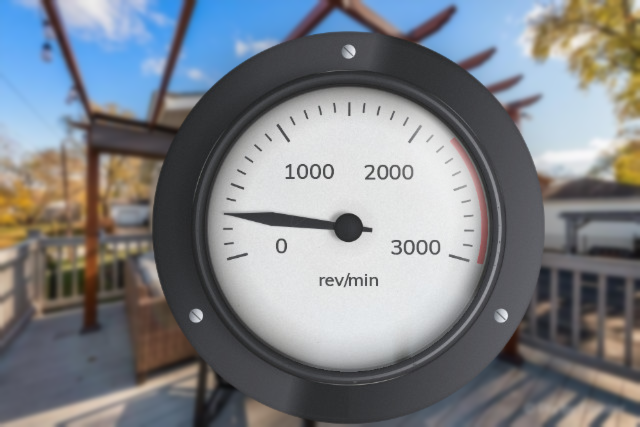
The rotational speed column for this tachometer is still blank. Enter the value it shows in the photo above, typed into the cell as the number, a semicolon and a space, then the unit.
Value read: 300; rpm
